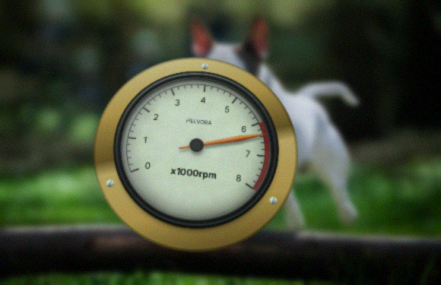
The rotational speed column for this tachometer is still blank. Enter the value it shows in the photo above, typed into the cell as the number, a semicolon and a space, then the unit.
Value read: 6400; rpm
